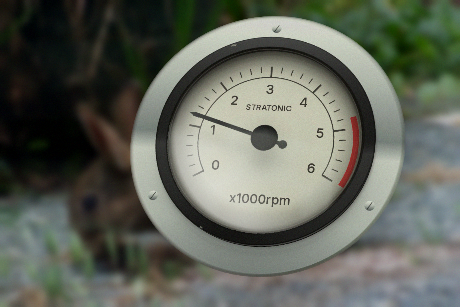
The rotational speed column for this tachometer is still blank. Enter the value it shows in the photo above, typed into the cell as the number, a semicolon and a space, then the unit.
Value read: 1200; rpm
